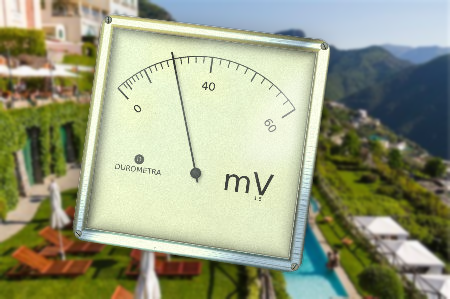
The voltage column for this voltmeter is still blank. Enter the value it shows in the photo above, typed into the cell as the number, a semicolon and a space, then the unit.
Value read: 30; mV
